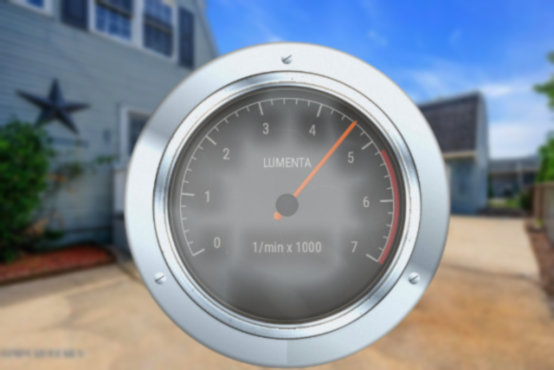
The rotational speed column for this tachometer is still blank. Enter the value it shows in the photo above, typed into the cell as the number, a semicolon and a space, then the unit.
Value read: 4600; rpm
